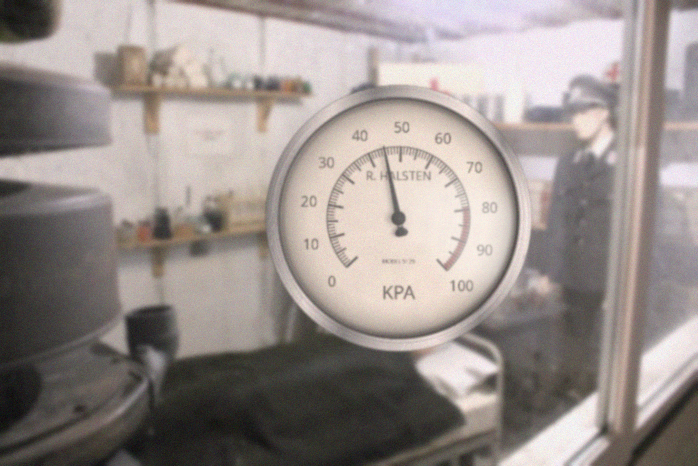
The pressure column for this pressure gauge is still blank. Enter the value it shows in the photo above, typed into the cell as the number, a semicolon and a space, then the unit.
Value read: 45; kPa
